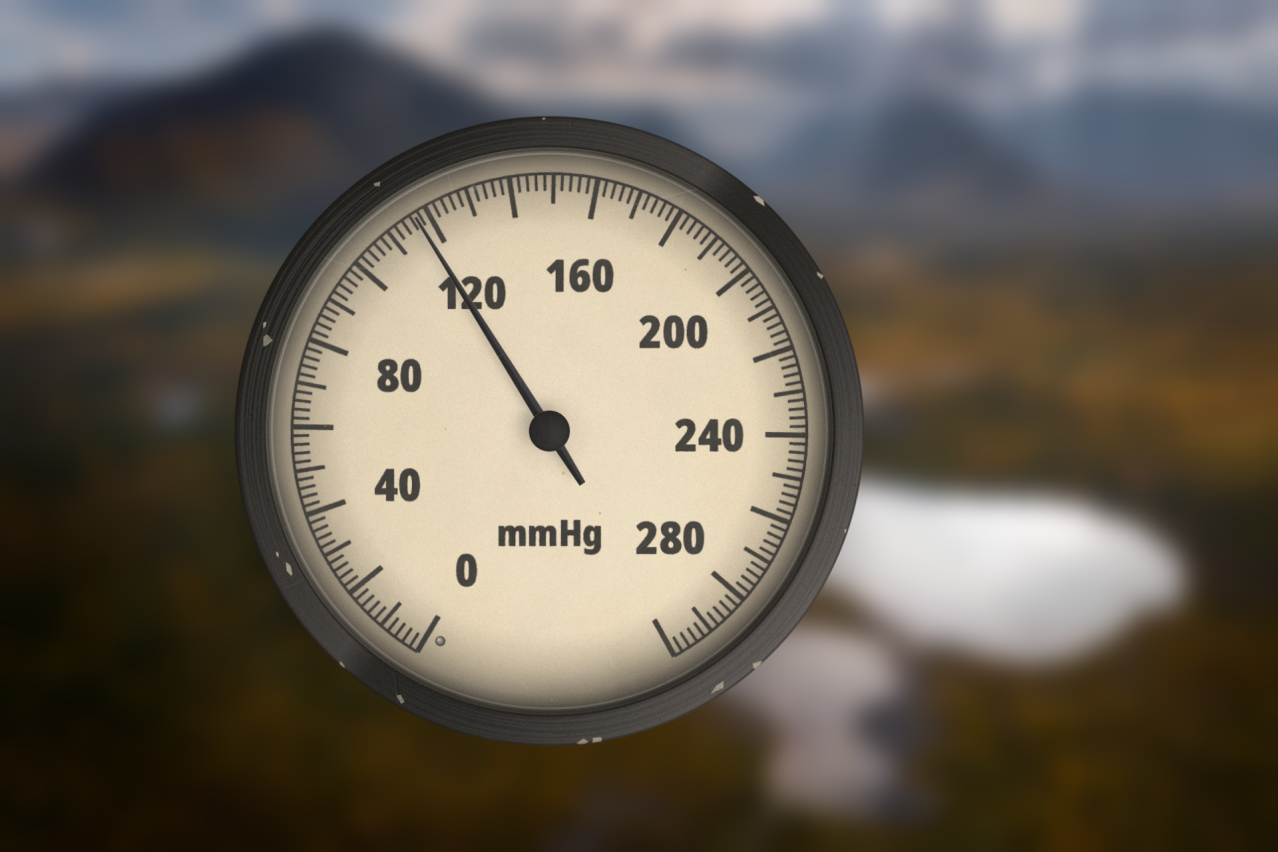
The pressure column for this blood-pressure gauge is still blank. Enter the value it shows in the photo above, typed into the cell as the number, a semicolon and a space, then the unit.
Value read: 117; mmHg
